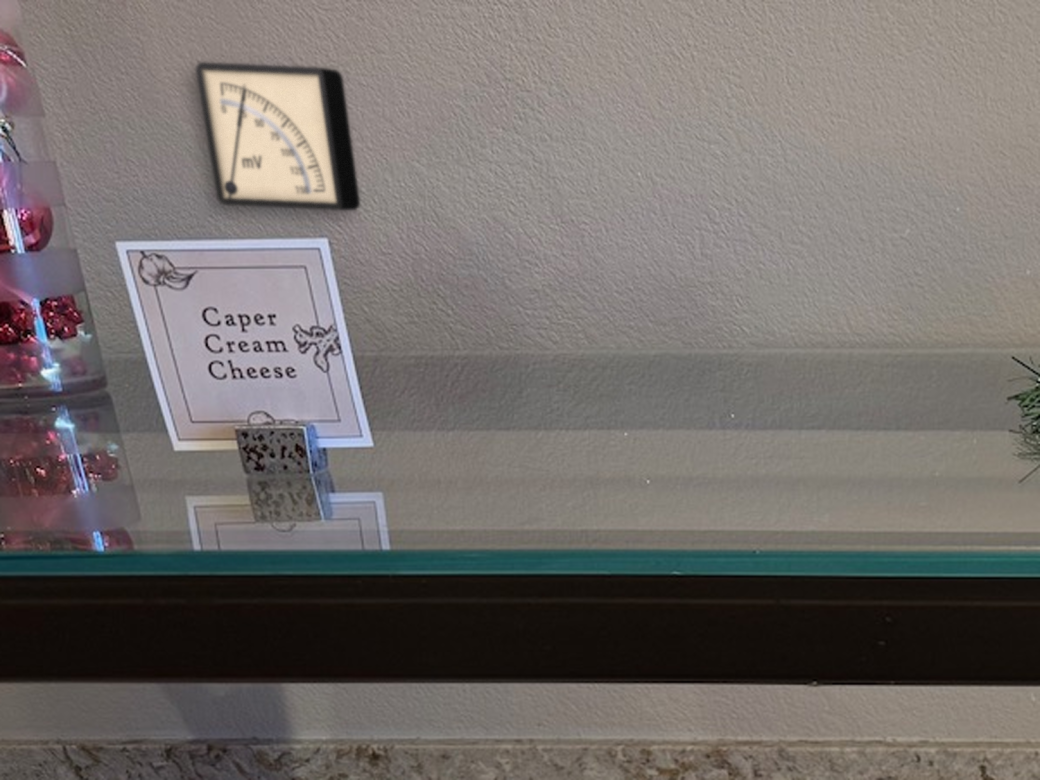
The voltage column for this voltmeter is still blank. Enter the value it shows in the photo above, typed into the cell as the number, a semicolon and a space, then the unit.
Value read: 25; mV
